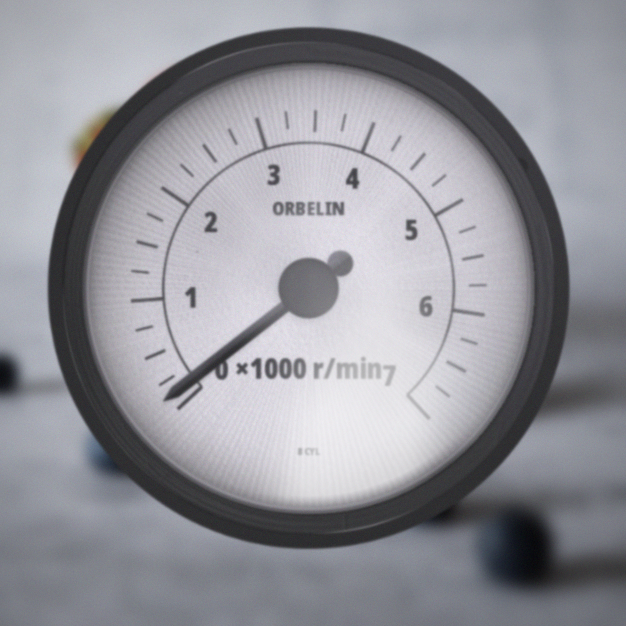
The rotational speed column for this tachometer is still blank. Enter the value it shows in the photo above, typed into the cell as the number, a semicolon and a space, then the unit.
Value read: 125; rpm
